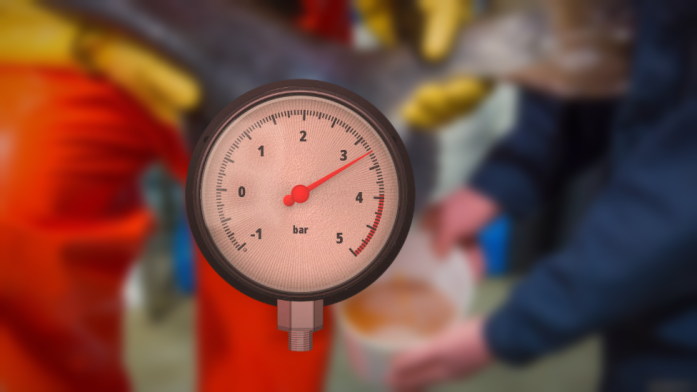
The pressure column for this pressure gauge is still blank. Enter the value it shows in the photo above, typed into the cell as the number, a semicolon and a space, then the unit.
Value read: 3.25; bar
